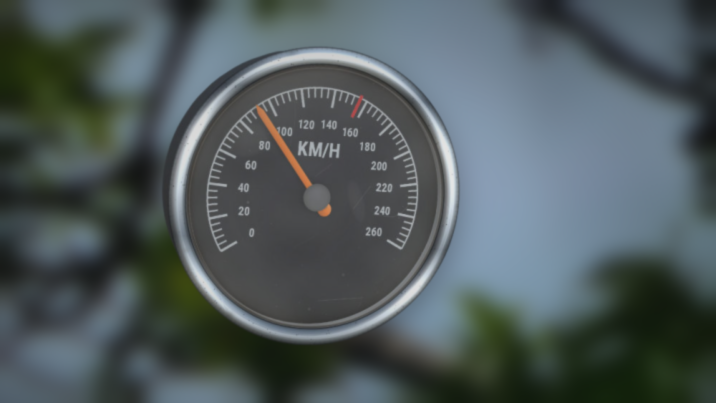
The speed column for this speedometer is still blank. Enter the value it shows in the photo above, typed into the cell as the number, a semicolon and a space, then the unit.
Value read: 92; km/h
